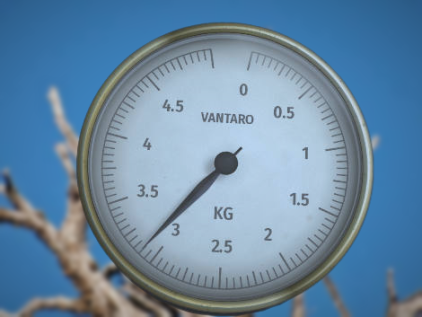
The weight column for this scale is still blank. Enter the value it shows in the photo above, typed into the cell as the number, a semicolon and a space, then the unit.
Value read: 3.1; kg
